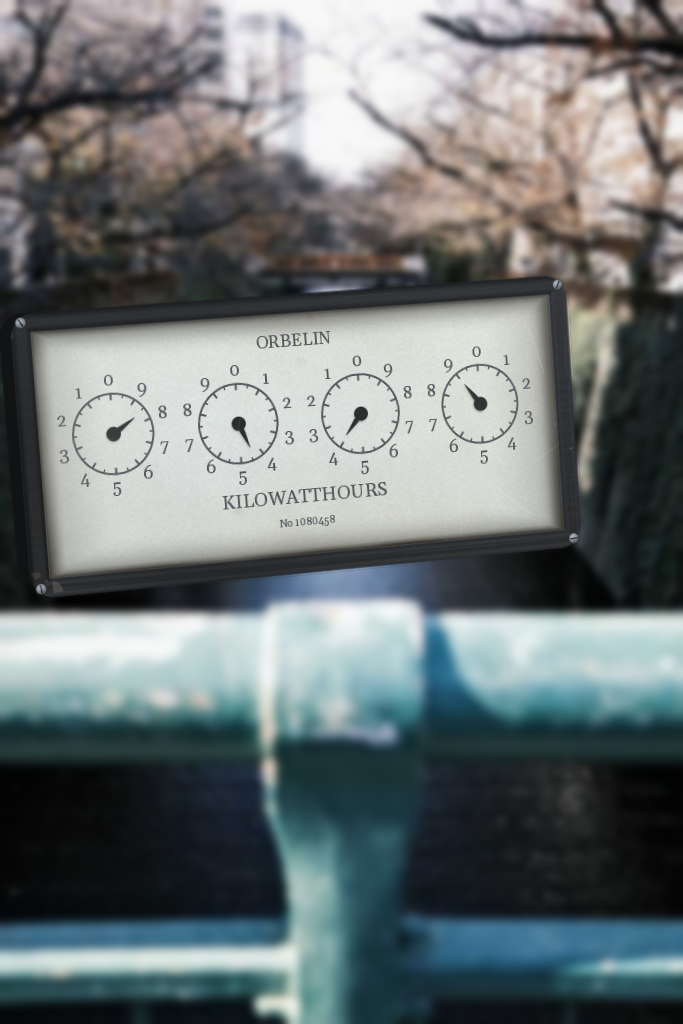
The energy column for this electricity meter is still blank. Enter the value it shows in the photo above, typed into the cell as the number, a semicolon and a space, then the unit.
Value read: 8439; kWh
